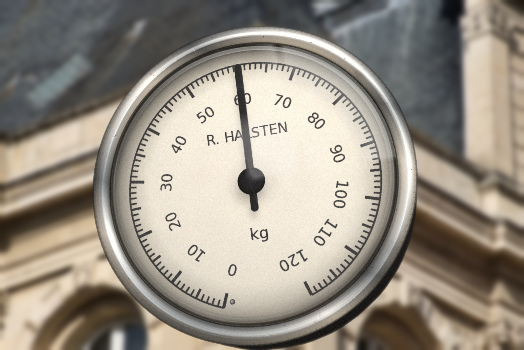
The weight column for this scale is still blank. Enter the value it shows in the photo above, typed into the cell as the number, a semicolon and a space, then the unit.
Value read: 60; kg
